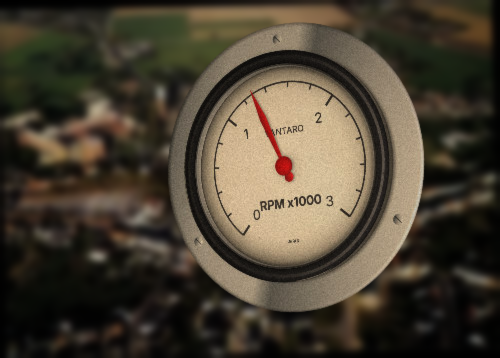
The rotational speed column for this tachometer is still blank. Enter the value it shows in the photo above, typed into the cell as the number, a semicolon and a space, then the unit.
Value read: 1300; rpm
